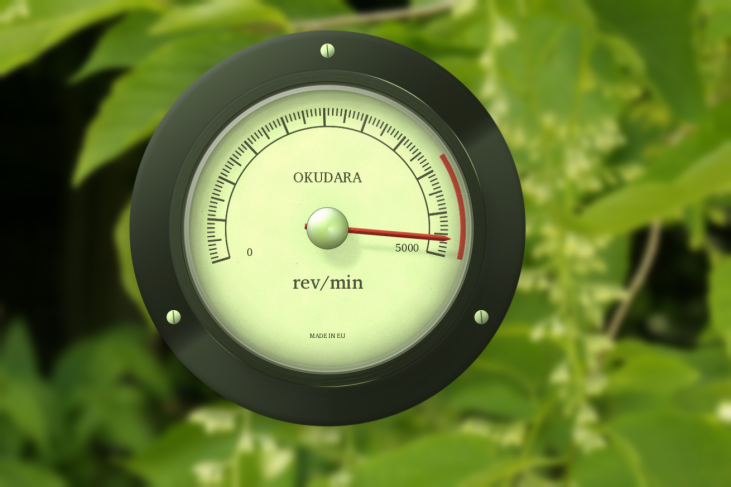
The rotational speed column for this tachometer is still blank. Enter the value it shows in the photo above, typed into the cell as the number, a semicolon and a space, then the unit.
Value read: 4800; rpm
